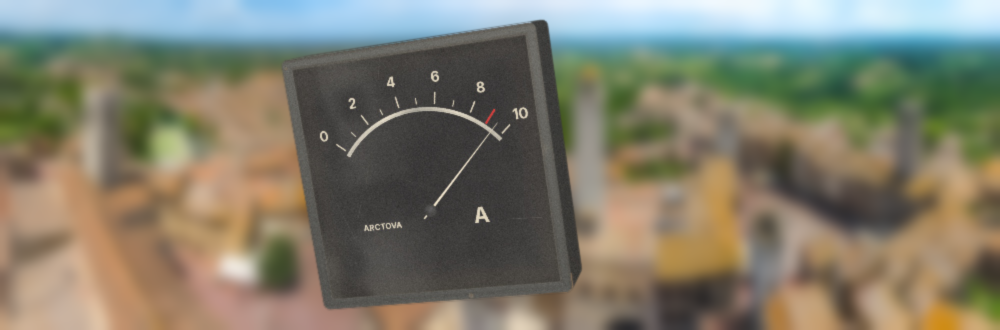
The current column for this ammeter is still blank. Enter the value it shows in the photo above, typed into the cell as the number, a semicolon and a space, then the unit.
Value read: 9.5; A
